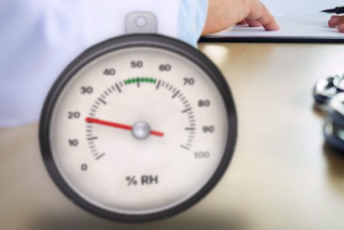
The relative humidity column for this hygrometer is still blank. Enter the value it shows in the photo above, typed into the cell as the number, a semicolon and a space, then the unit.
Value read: 20; %
